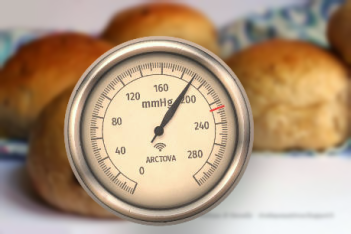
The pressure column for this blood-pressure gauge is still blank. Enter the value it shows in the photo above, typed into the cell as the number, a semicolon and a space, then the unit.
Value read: 190; mmHg
